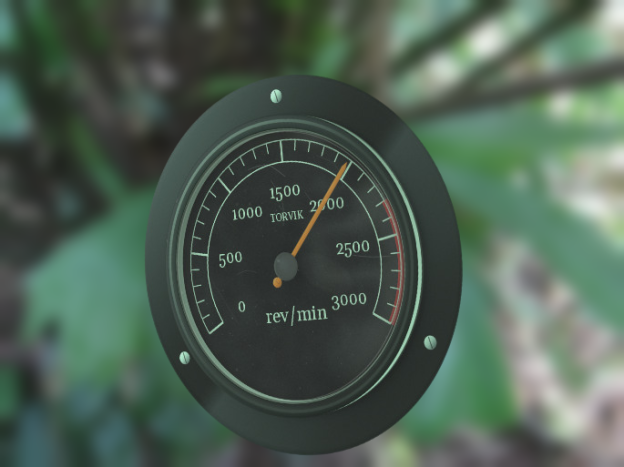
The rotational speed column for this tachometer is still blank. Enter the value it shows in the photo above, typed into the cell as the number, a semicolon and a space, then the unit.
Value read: 2000; rpm
